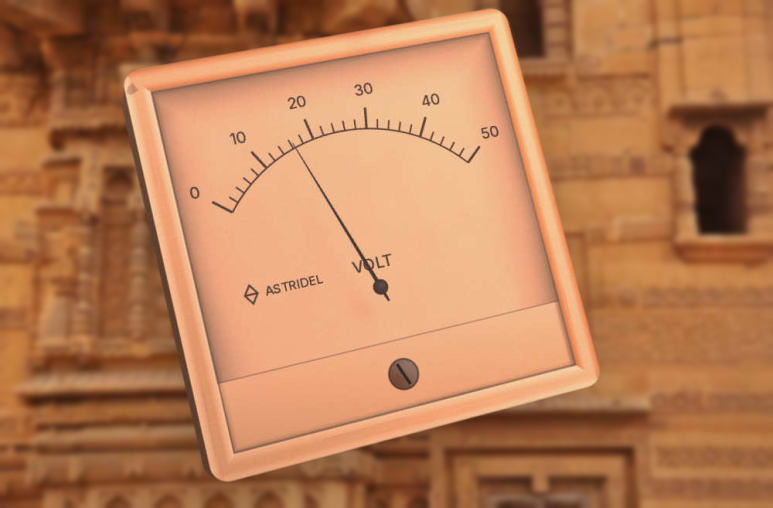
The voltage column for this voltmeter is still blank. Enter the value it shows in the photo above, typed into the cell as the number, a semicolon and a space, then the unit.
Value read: 16; V
